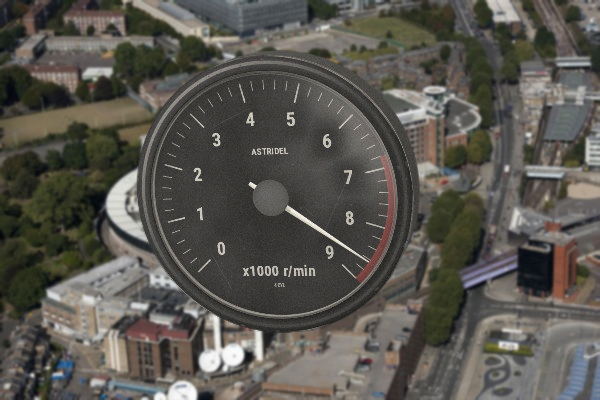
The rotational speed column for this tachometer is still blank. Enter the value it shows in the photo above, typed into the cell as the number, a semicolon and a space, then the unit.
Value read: 8600; rpm
